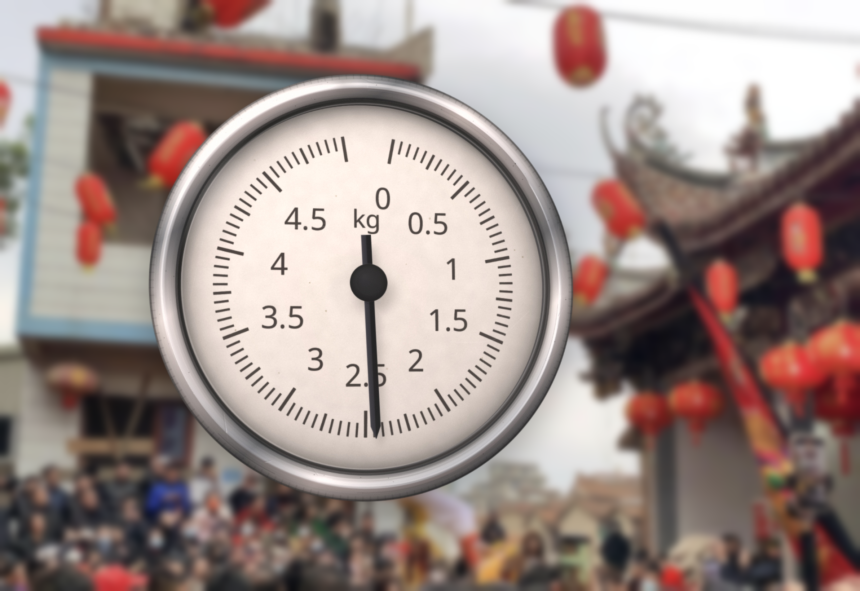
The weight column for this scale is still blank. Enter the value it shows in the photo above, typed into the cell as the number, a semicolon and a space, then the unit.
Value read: 2.45; kg
